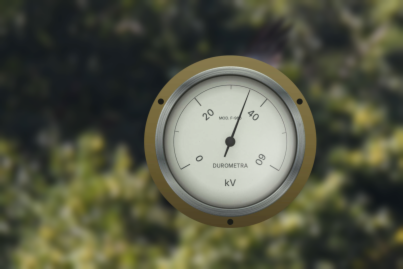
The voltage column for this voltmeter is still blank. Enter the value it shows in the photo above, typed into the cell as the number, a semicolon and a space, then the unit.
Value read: 35; kV
